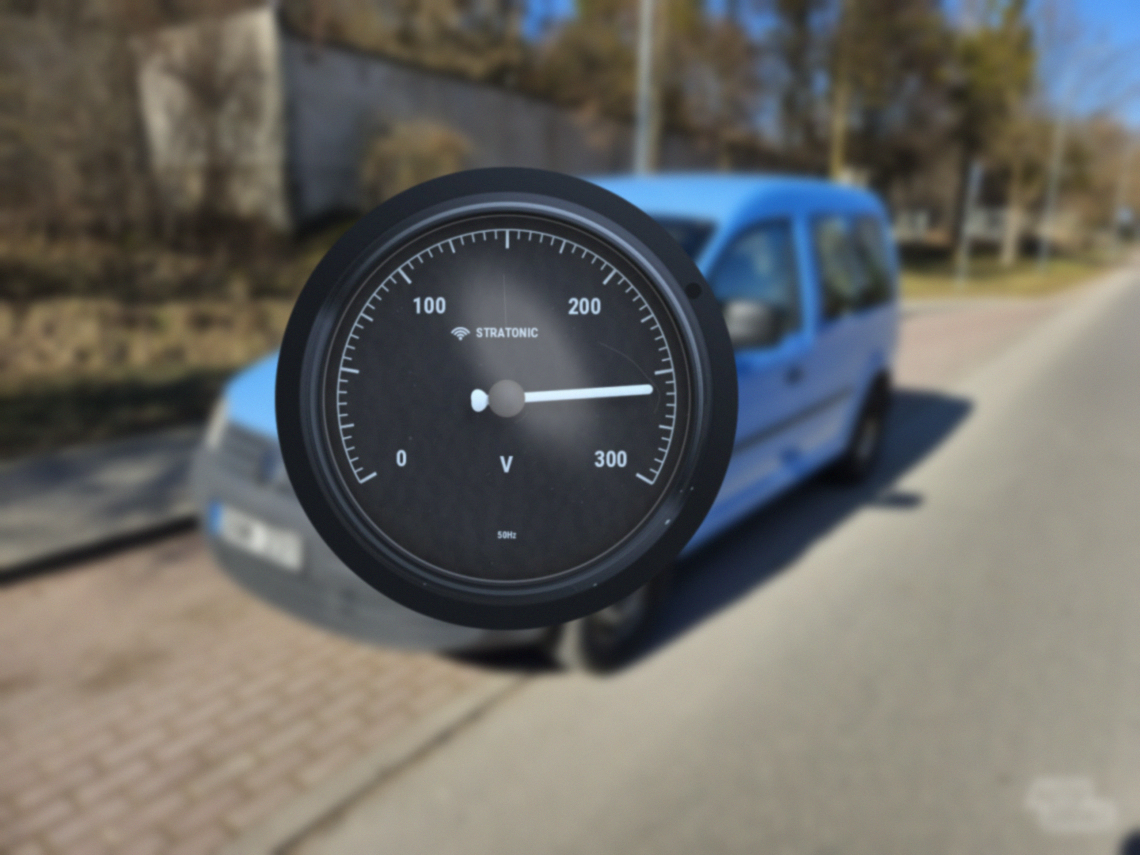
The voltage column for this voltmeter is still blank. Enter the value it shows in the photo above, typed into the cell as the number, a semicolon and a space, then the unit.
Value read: 257.5; V
